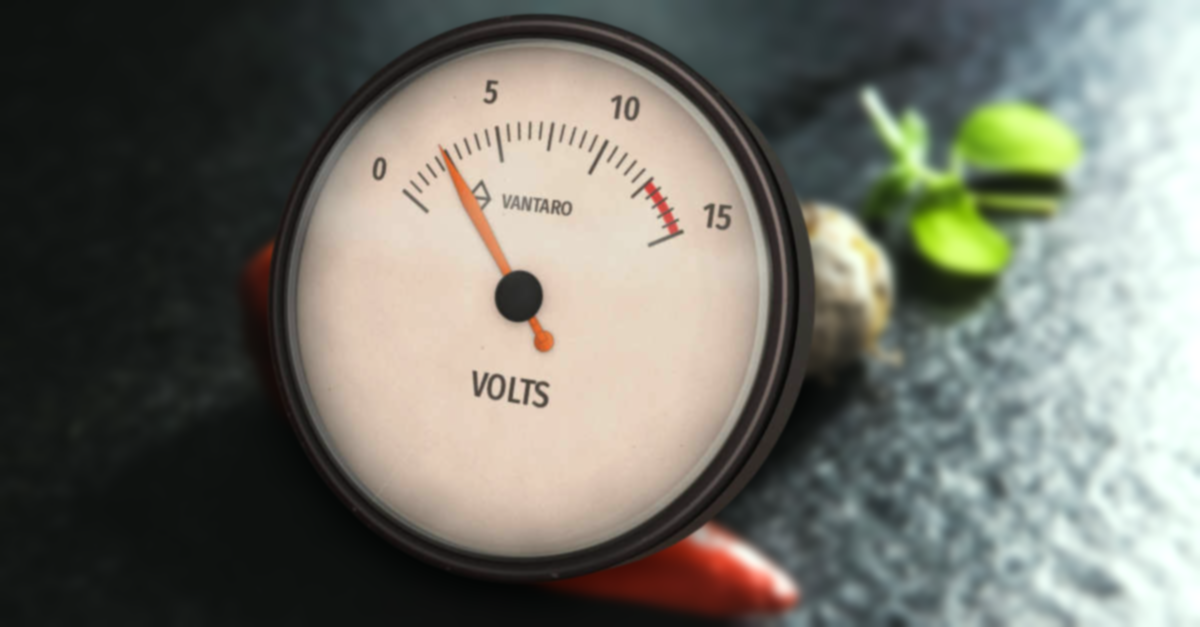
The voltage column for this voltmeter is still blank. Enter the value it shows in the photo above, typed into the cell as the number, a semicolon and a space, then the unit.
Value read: 2.5; V
